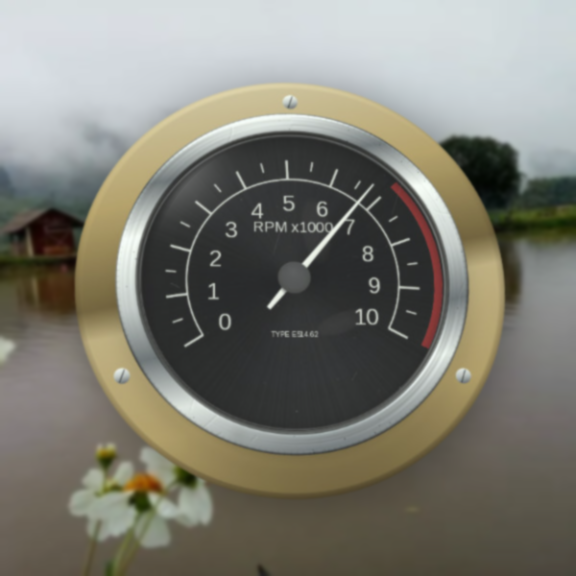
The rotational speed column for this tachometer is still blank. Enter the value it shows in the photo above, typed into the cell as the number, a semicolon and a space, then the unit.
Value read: 6750; rpm
